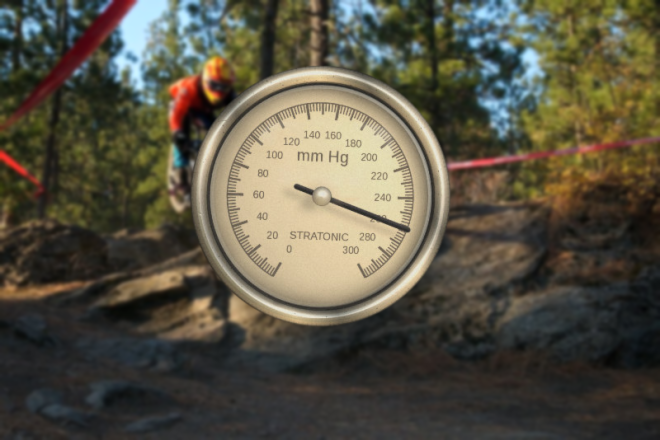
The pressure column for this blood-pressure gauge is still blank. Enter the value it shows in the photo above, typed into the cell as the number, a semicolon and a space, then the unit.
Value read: 260; mmHg
